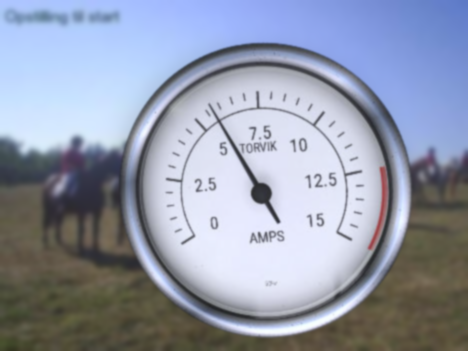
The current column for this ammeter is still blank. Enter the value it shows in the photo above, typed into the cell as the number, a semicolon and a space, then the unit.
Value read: 5.75; A
